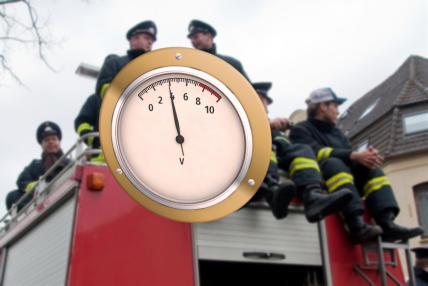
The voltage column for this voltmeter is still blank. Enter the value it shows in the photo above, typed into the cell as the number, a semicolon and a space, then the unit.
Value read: 4; V
